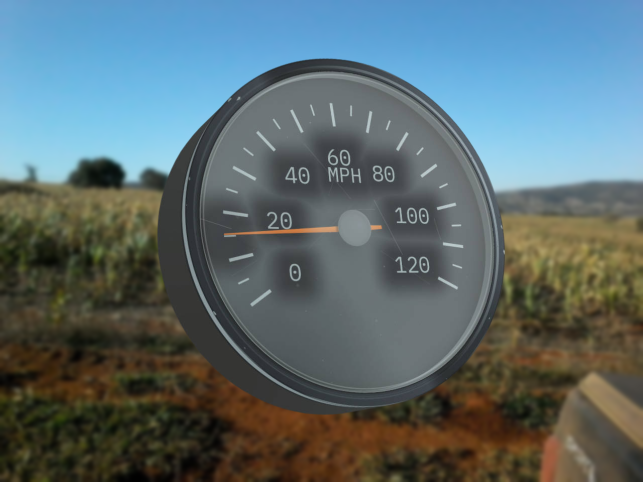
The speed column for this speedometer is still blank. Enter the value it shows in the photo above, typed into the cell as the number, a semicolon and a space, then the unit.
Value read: 15; mph
